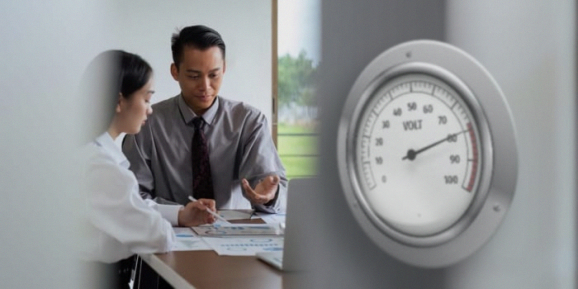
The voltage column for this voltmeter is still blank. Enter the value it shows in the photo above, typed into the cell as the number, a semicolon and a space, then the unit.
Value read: 80; V
